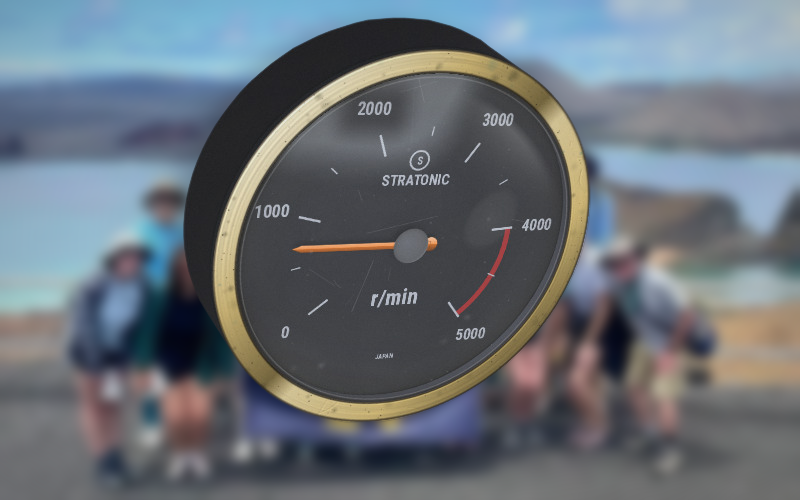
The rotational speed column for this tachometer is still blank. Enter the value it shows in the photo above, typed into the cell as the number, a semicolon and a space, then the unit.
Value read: 750; rpm
